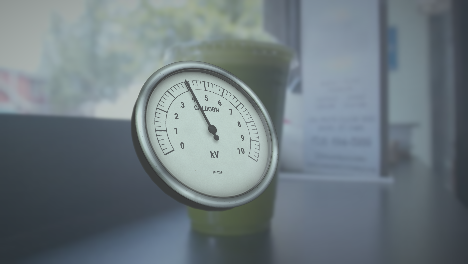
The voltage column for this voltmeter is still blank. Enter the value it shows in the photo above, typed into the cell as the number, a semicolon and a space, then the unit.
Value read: 4; kV
